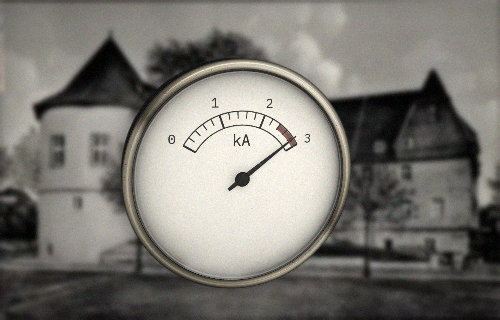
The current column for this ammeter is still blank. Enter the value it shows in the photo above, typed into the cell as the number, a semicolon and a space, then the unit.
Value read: 2.8; kA
